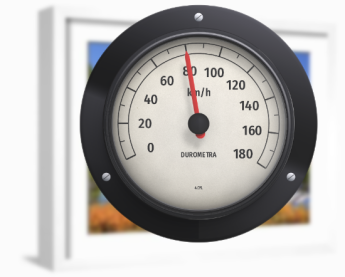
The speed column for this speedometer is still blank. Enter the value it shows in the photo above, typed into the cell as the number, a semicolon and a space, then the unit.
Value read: 80; km/h
